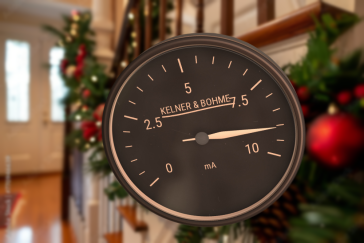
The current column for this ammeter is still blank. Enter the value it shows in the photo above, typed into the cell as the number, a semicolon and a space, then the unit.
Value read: 9; mA
